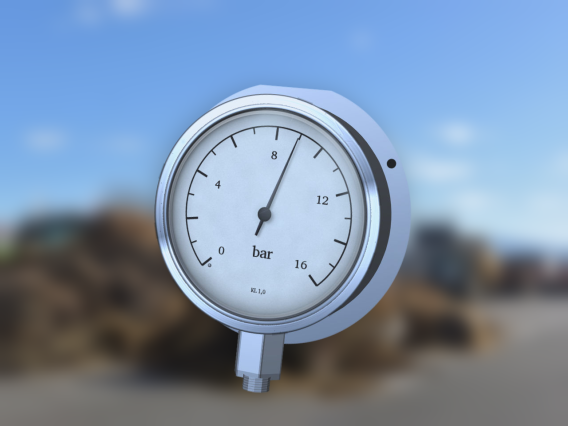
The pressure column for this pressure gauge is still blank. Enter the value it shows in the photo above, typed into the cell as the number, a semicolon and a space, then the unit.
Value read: 9; bar
